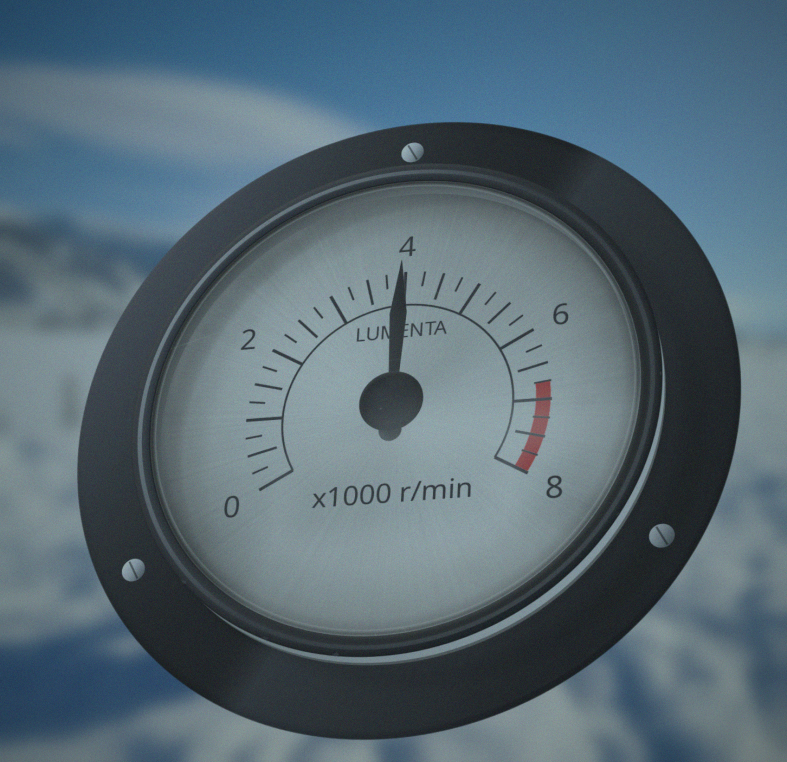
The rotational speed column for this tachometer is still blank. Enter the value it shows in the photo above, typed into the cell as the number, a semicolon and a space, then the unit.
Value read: 4000; rpm
